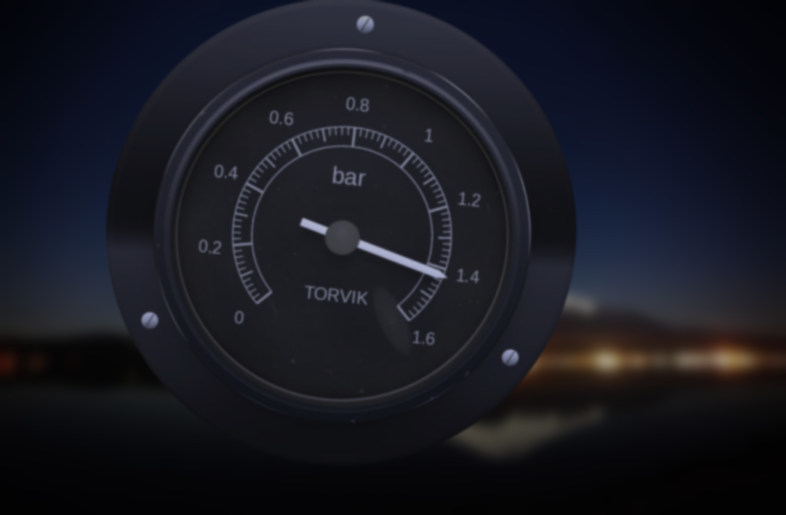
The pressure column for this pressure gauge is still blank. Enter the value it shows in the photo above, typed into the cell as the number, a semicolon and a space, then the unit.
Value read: 1.42; bar
